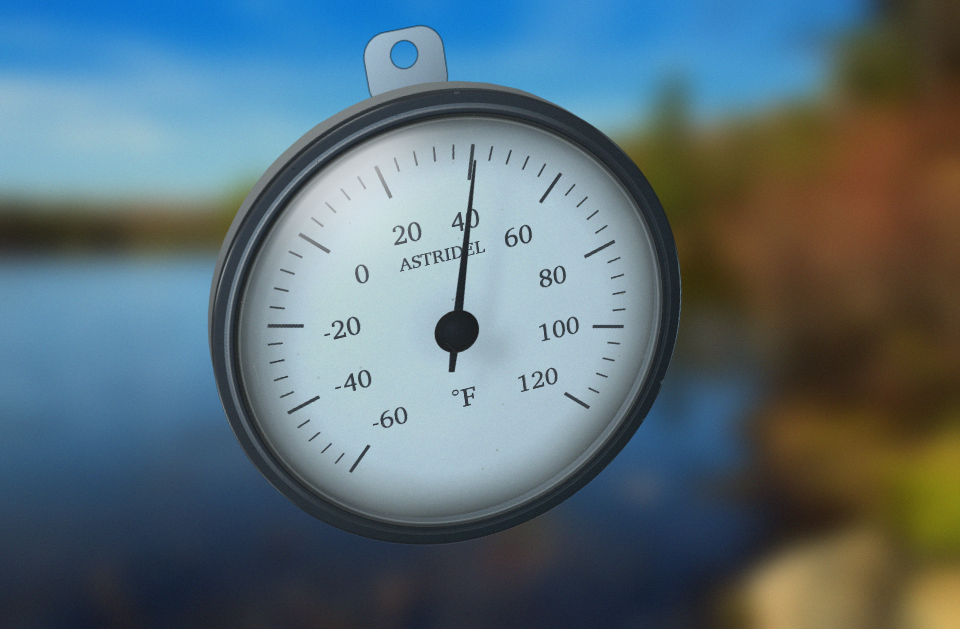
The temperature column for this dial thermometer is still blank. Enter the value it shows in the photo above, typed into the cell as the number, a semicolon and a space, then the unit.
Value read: 40; °F
